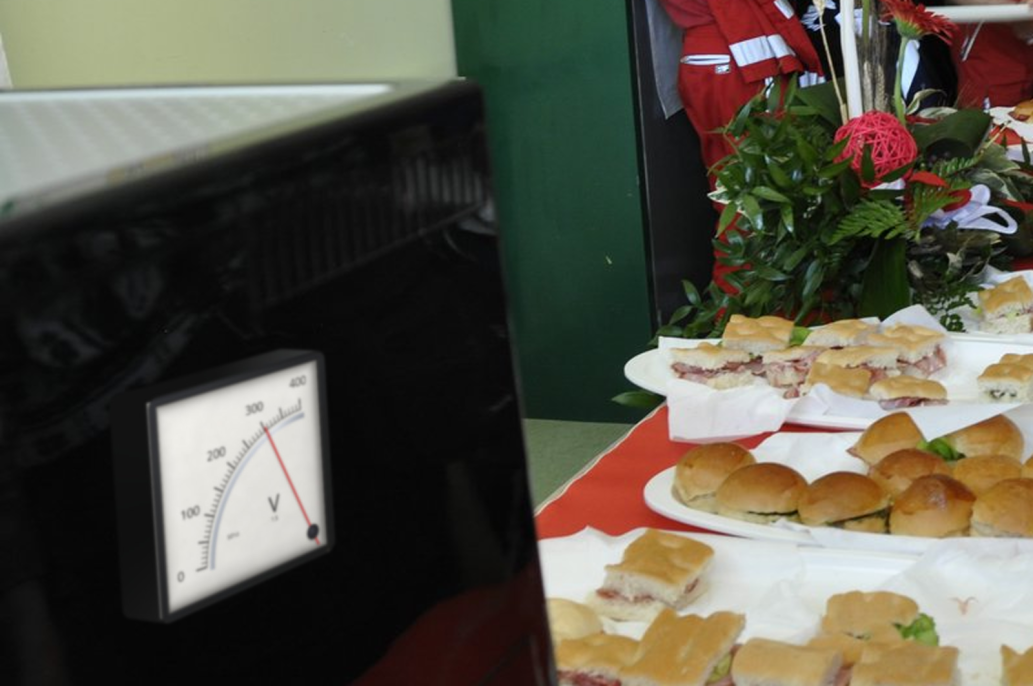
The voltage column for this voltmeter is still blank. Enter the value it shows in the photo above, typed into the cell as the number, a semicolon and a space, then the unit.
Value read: 300; V
